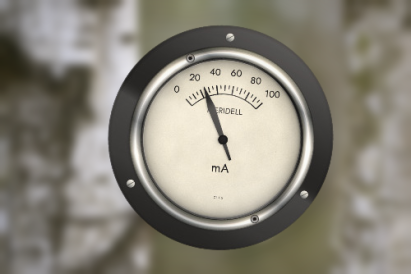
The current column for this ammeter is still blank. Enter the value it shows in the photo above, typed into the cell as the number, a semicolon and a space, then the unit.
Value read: 25; mA
